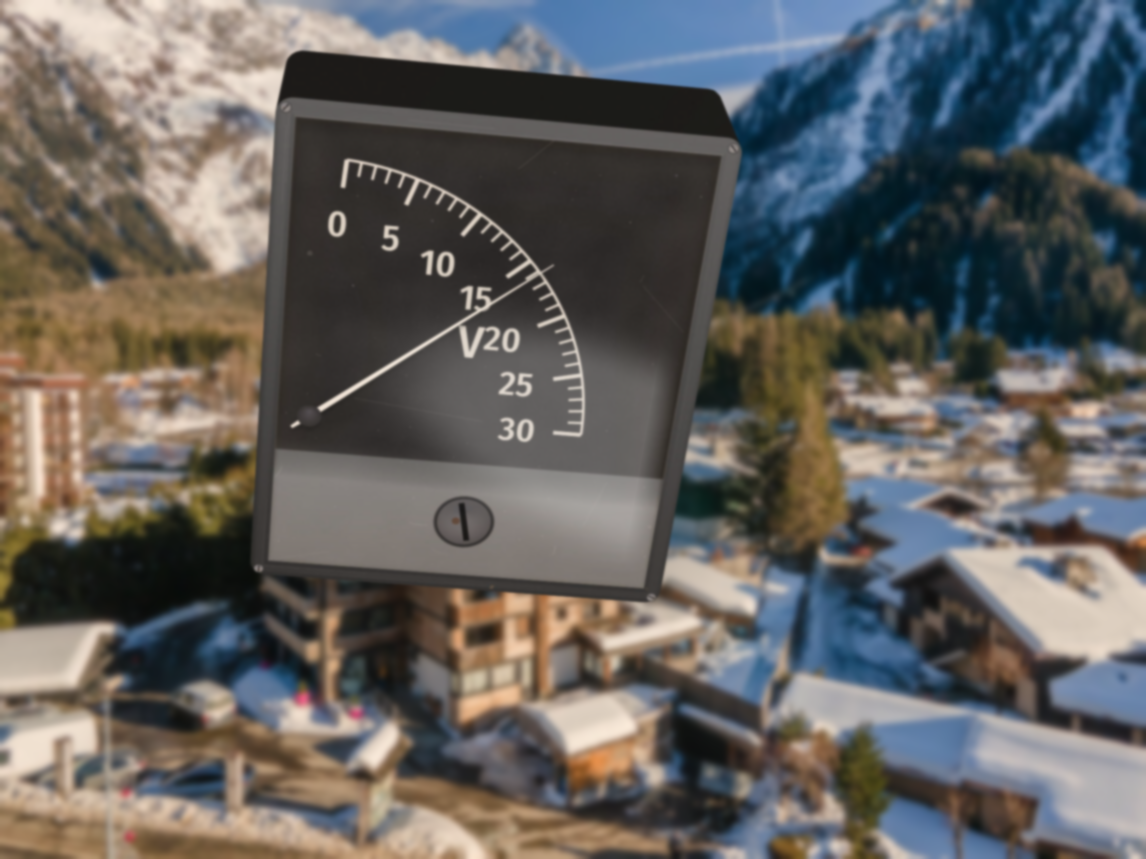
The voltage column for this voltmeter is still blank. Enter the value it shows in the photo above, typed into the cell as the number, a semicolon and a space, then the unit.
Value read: 16; V
